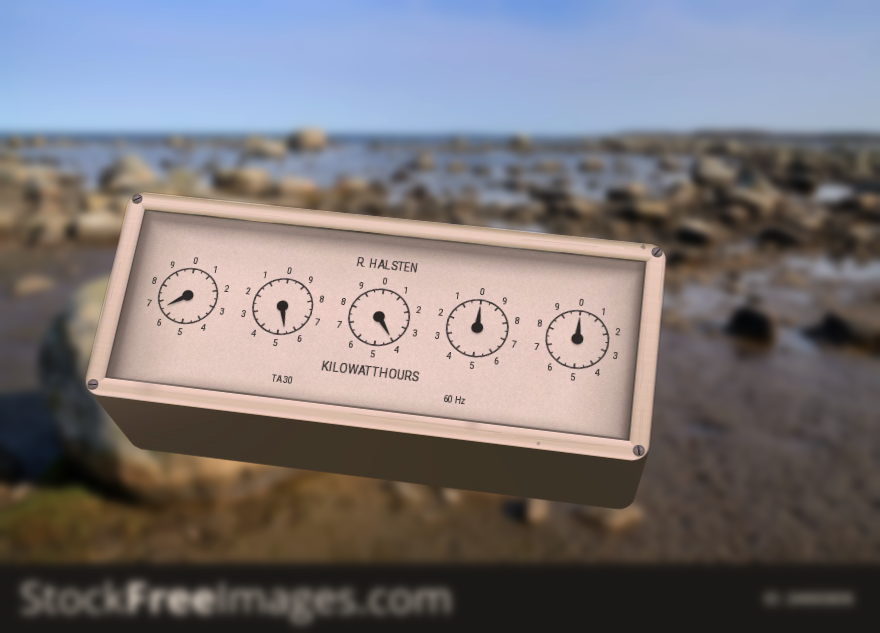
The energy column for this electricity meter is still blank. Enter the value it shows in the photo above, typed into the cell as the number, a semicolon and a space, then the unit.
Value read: 65400; kWh
